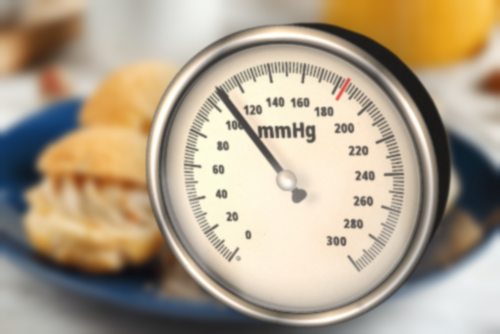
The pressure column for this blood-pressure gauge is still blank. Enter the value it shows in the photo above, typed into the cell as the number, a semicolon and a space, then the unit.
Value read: 110; mmHg
